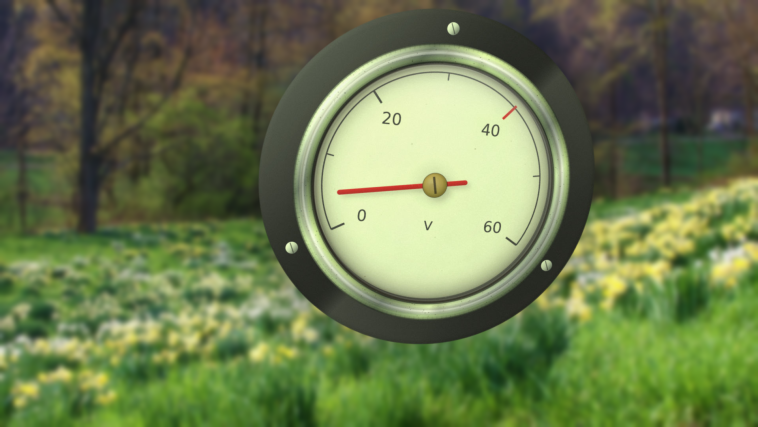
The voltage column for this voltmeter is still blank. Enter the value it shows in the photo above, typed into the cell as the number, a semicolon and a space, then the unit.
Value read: 5; V
